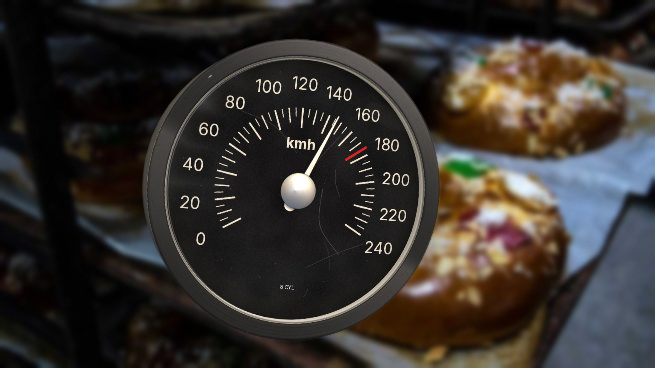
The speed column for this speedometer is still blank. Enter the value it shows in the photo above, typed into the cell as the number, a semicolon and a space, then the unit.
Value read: 145; km/h
